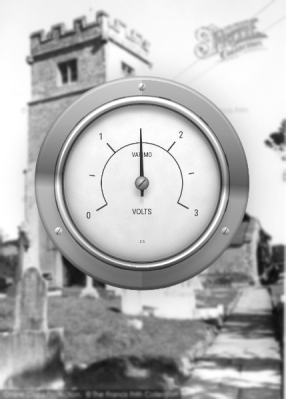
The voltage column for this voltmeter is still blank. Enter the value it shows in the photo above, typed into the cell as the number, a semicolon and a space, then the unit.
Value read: 1.5; V
